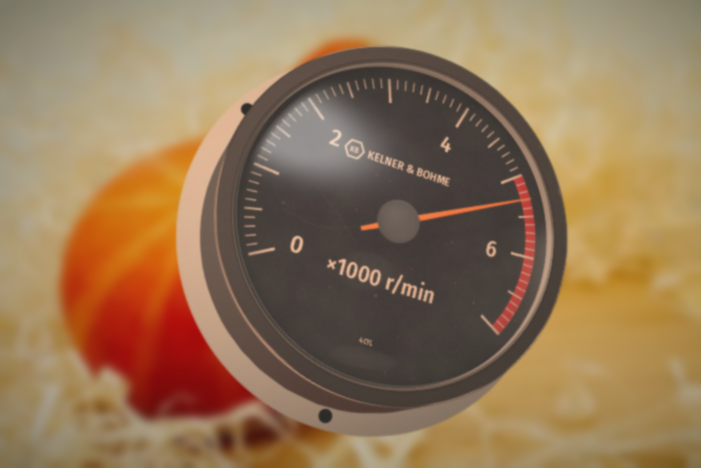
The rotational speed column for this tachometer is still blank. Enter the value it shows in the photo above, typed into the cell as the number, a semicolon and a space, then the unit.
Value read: 5300; rpm
